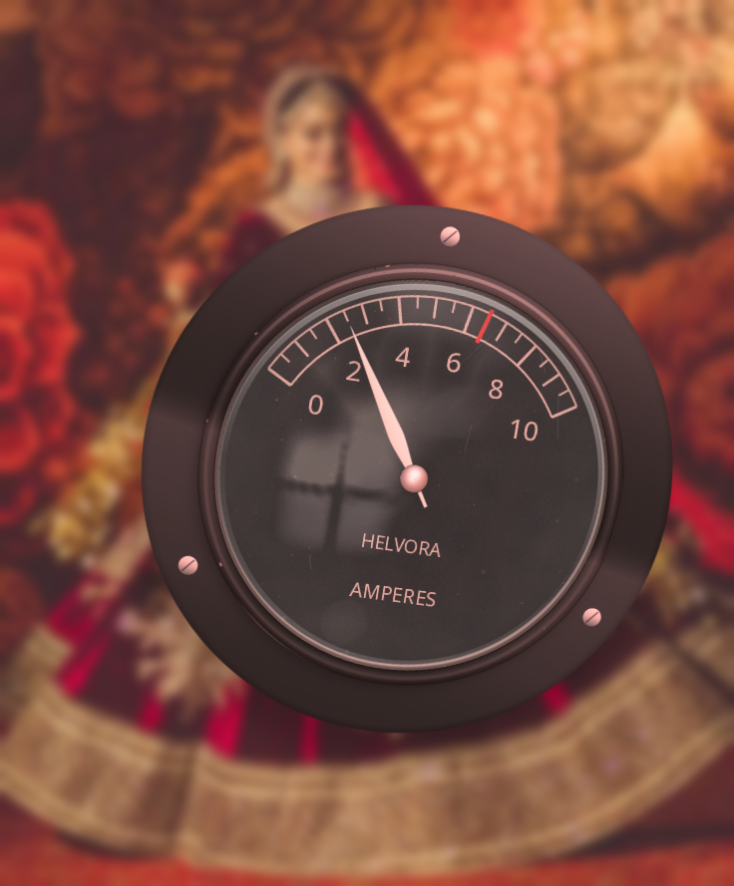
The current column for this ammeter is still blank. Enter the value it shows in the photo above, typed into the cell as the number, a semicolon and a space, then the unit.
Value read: 2.5; A
